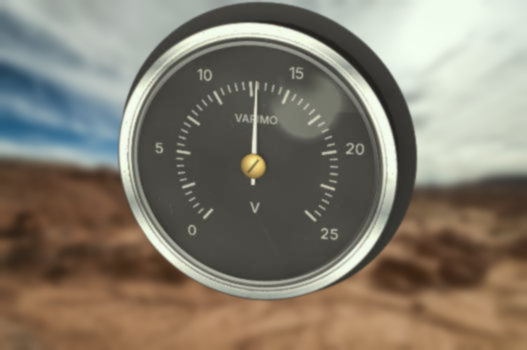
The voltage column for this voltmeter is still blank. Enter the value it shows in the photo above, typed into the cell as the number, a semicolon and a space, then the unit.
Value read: 13; V
